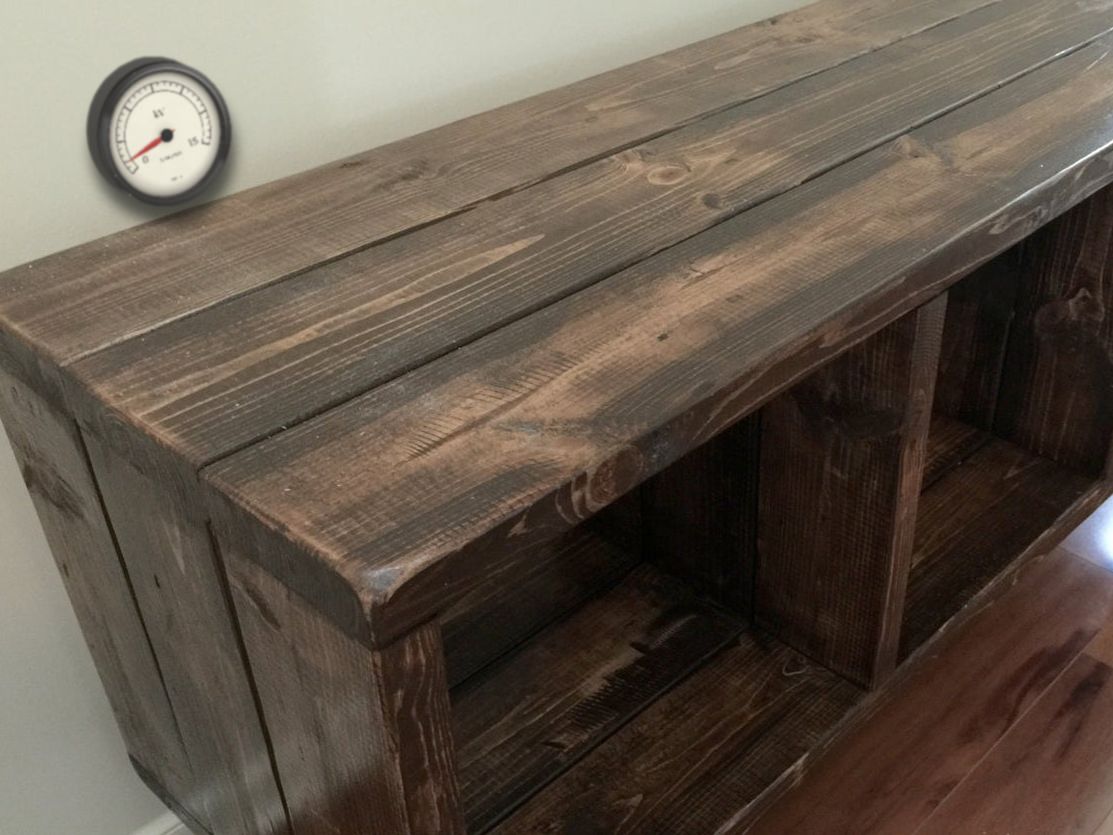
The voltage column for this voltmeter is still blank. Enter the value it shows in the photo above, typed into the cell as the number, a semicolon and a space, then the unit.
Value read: 1; kV
